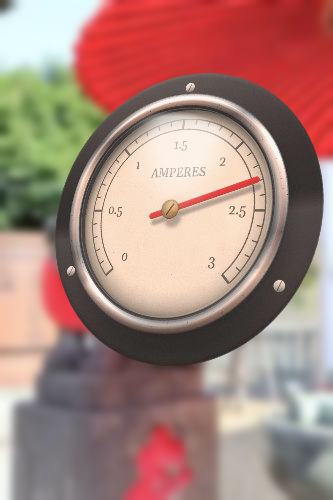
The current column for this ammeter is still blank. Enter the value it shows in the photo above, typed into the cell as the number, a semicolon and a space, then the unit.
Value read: 2.3; A
